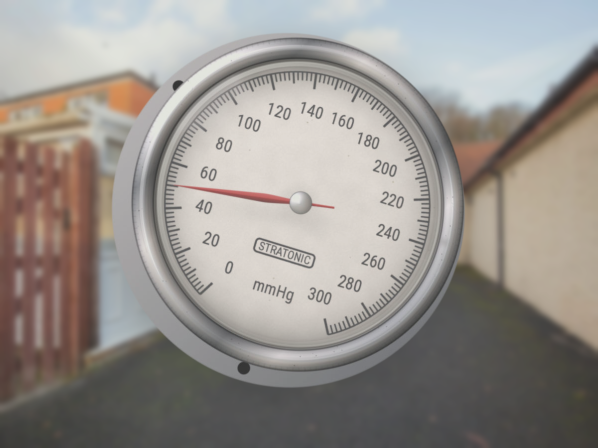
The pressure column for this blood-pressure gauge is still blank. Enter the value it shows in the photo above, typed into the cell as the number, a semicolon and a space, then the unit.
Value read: 50; mmHg
